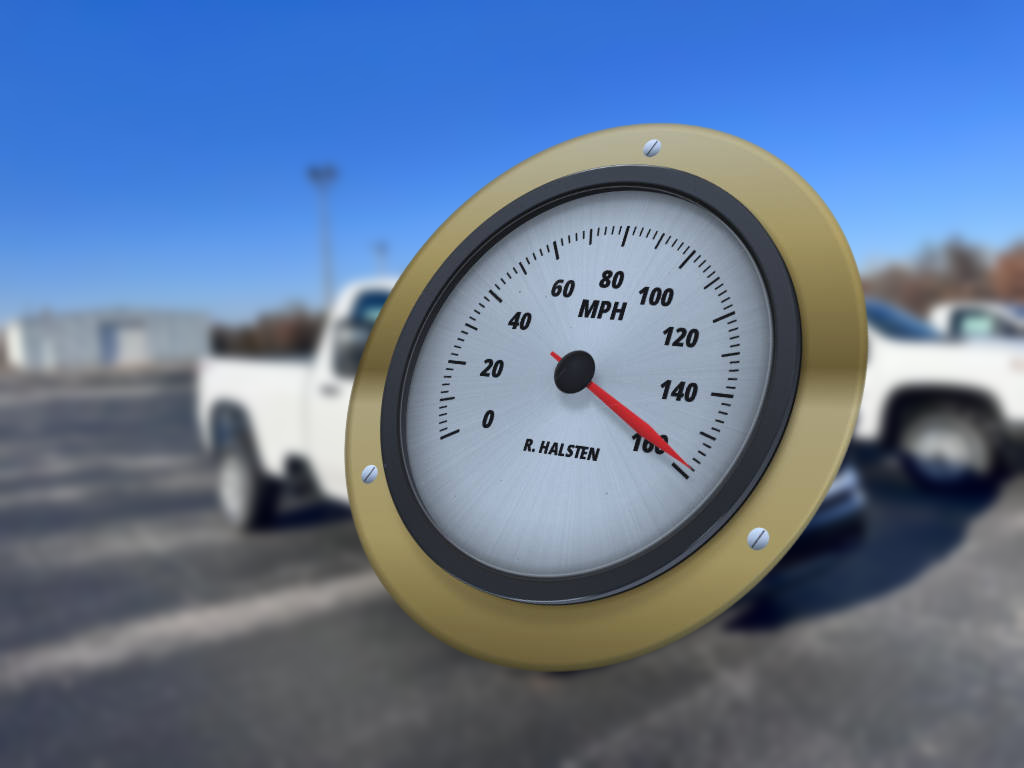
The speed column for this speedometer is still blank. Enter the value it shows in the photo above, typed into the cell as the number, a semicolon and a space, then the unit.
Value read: 158; mph
